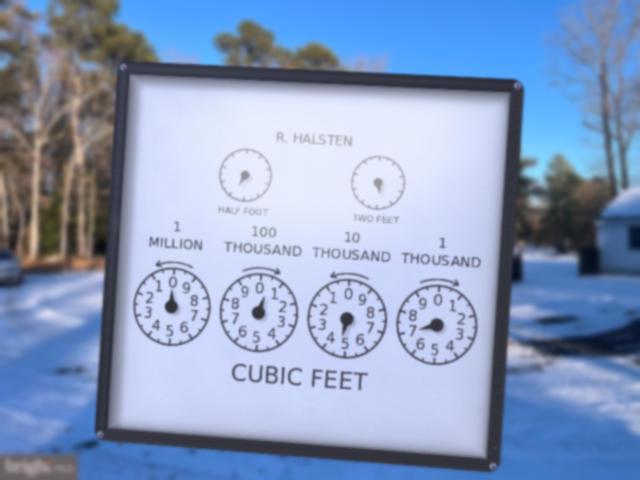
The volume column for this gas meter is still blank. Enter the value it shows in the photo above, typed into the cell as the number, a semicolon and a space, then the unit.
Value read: 4700; ft³
